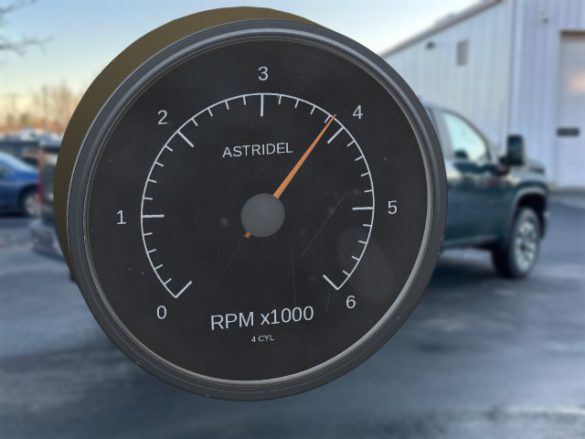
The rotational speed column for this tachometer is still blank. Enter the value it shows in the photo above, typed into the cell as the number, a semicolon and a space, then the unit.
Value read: 3800; rpm
